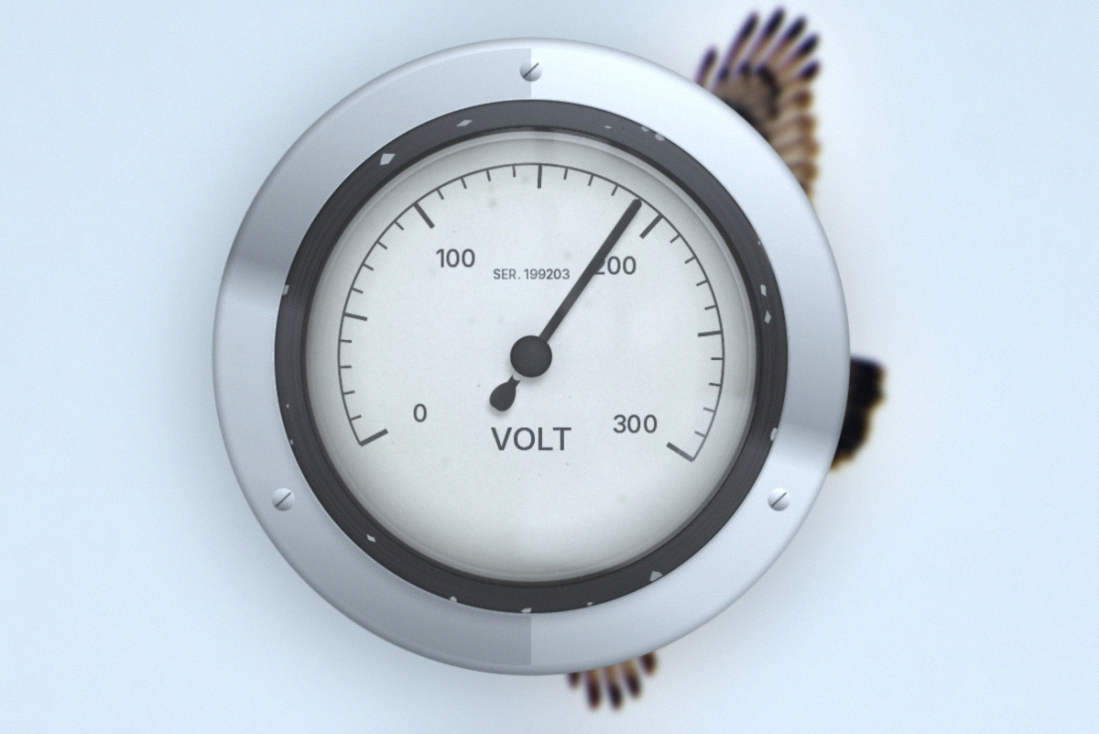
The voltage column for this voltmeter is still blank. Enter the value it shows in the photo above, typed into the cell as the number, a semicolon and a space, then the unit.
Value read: 190; V
